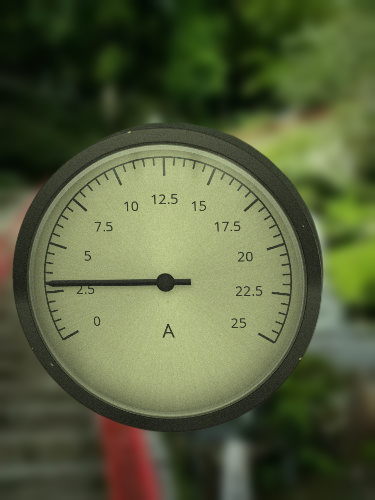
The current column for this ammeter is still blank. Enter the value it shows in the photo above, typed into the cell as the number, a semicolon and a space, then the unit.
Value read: 3; A
